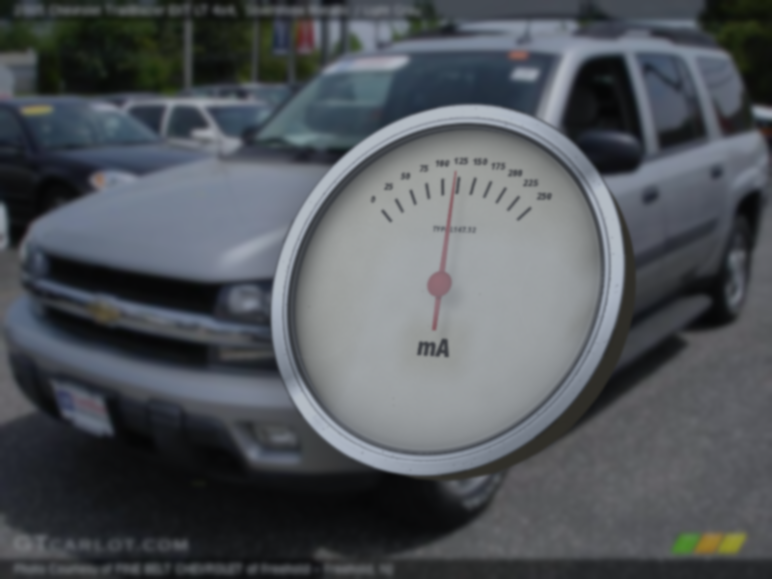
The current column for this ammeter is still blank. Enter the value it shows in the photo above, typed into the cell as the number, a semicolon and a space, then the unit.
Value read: 125; mA
